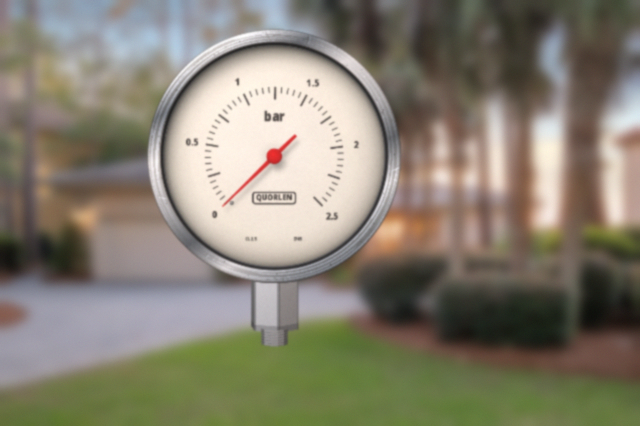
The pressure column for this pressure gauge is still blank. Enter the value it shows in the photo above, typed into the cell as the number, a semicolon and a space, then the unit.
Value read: 0; bar
